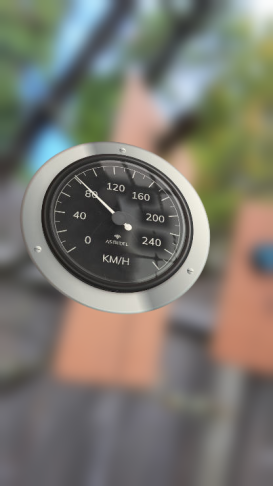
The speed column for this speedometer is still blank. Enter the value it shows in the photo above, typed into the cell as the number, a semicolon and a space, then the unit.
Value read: 80; km/h
